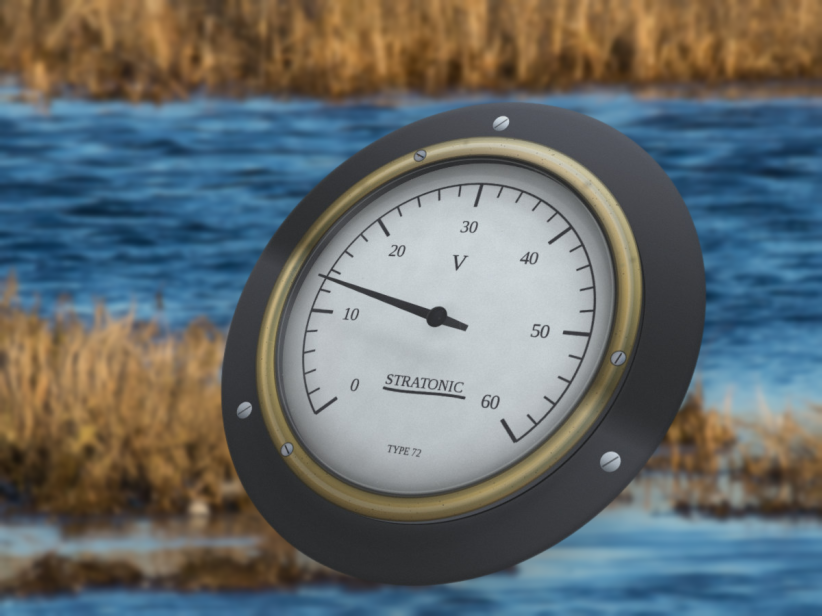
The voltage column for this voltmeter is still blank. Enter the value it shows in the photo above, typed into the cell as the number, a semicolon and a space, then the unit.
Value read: 13; V
